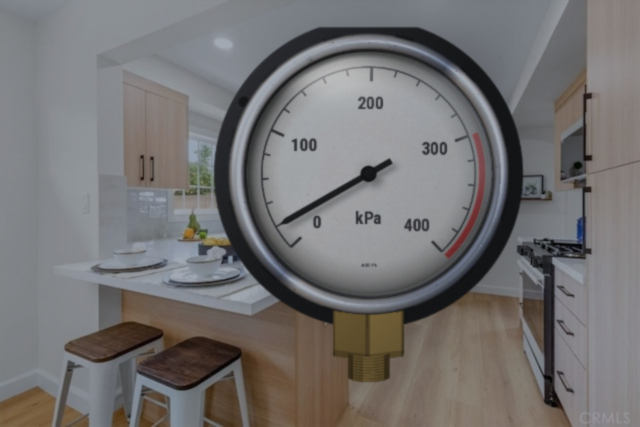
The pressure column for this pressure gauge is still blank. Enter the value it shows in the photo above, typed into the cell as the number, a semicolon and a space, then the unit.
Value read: 20; kPa
